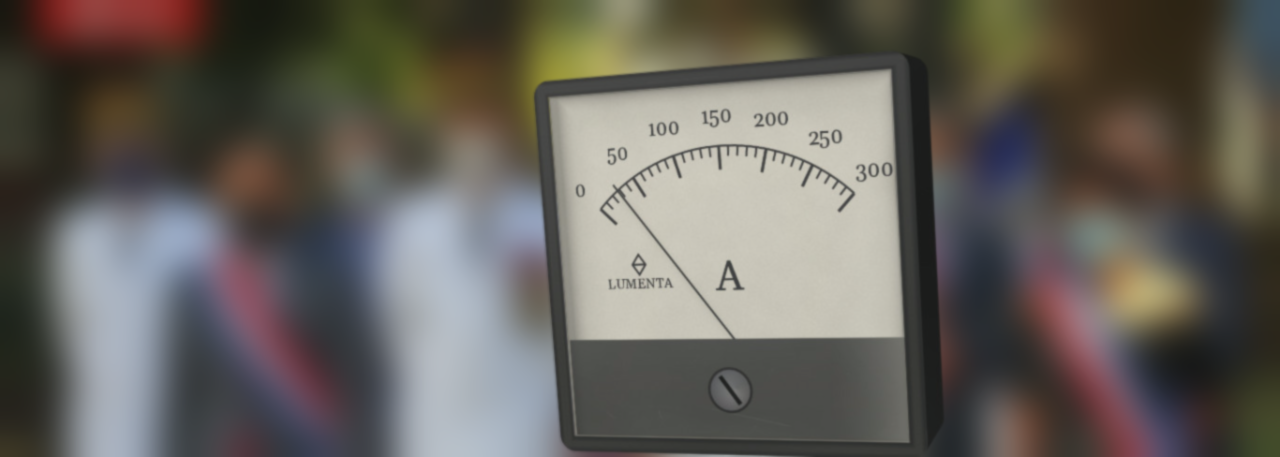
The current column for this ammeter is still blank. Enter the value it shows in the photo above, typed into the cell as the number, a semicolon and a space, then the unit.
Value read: 30; A
